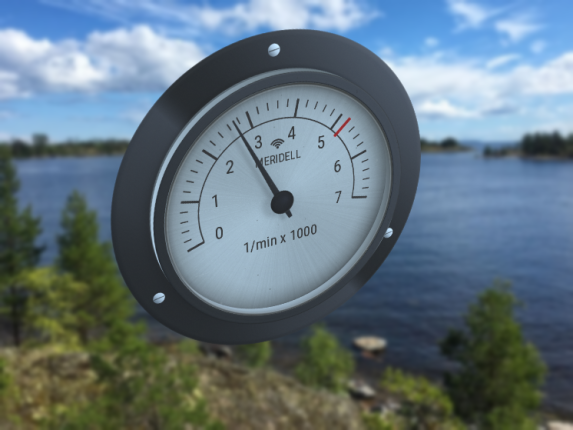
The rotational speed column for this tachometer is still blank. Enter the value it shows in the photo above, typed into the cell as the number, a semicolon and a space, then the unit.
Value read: 2700; rpm
